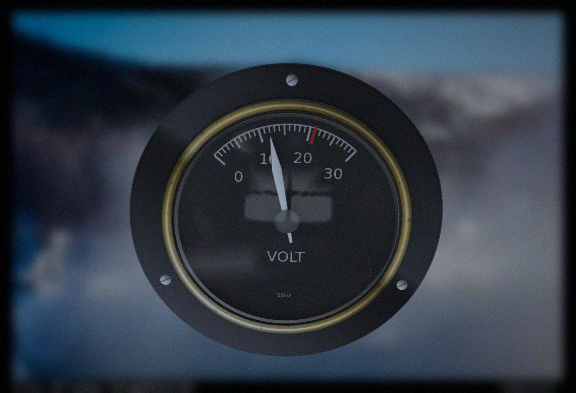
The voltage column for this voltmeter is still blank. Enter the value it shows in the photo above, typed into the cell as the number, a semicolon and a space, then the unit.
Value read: 12; V
